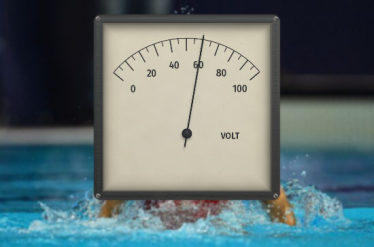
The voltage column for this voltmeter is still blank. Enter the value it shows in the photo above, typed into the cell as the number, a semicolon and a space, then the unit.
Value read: 60; V
